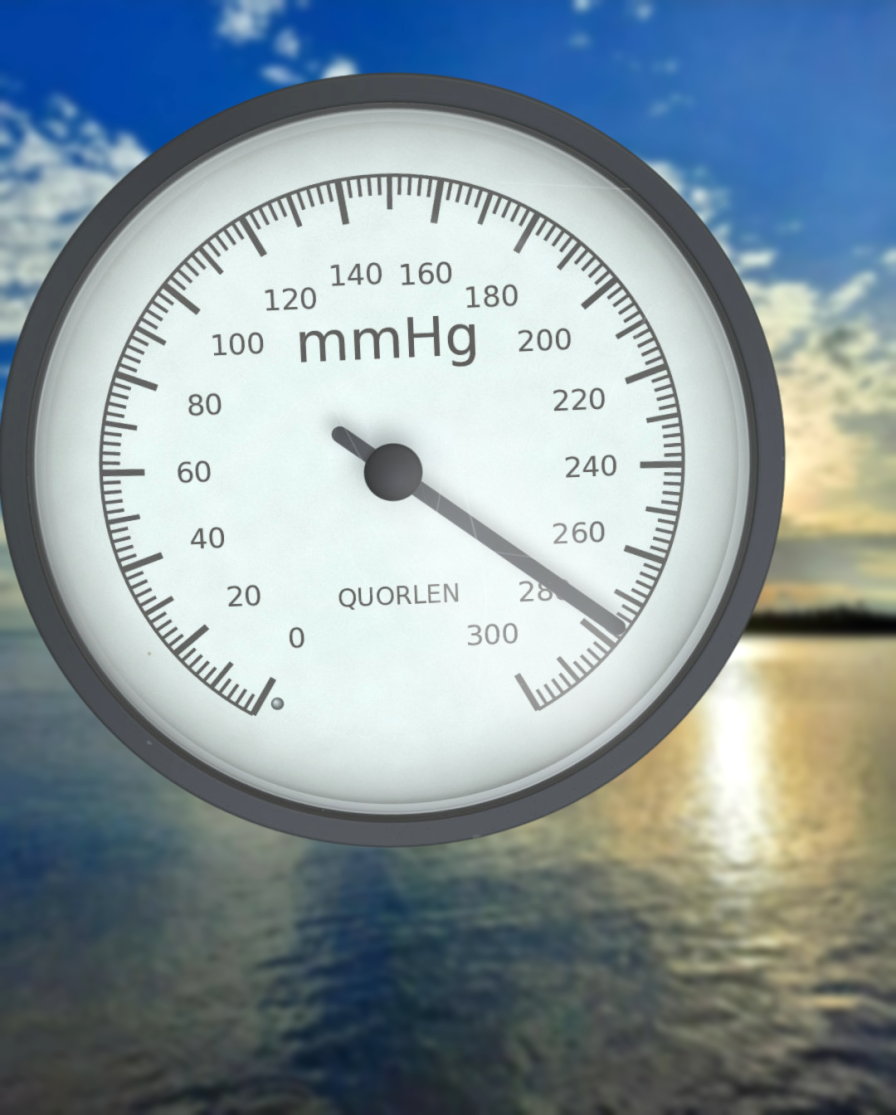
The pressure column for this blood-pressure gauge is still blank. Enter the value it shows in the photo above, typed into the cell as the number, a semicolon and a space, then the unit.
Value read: 276; mmHg
